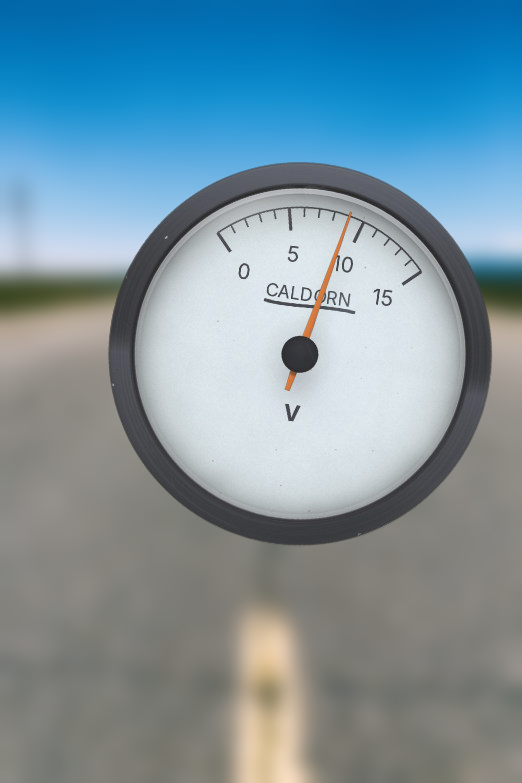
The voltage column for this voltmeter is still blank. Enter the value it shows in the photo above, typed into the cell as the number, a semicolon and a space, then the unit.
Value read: 9; V
